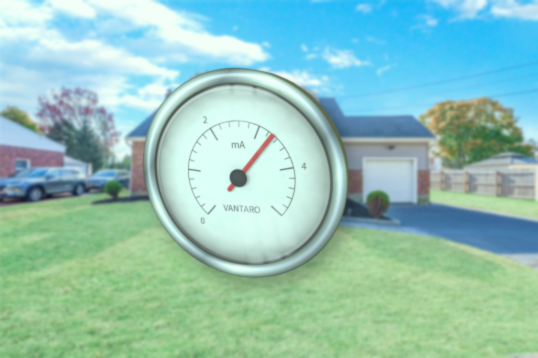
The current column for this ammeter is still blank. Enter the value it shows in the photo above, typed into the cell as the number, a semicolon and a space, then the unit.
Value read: 3.3; mA
